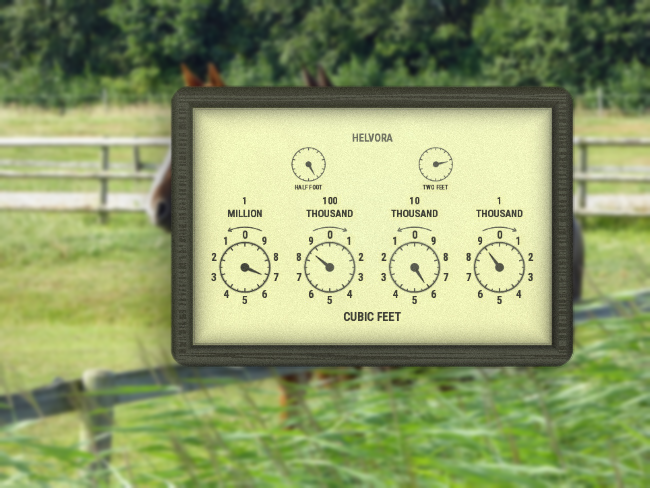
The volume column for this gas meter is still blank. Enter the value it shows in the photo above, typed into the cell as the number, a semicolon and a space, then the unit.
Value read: 685900; ft³
